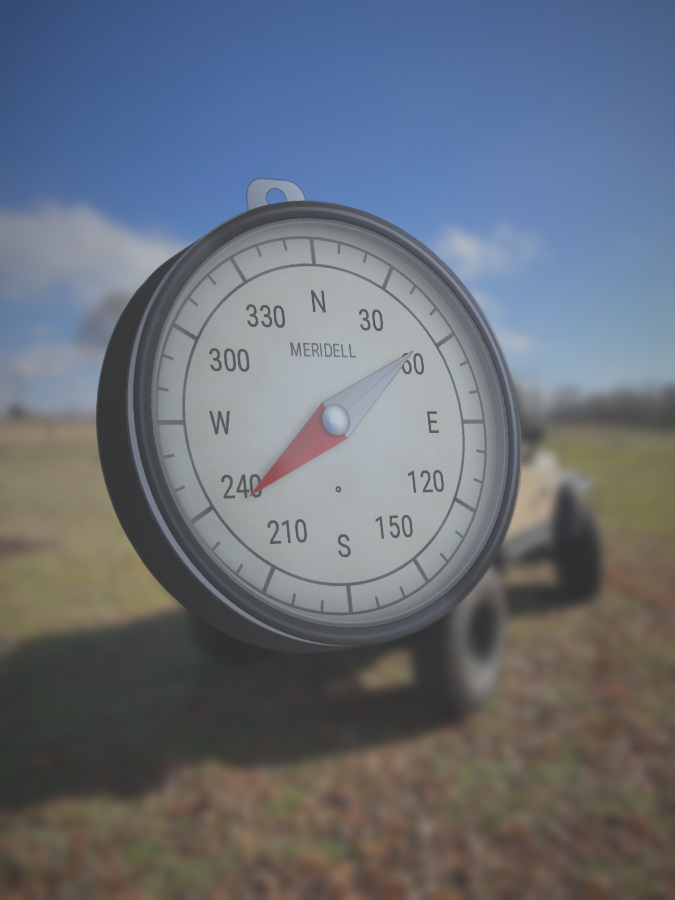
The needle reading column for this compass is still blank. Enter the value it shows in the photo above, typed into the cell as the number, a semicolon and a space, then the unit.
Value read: 235; °
